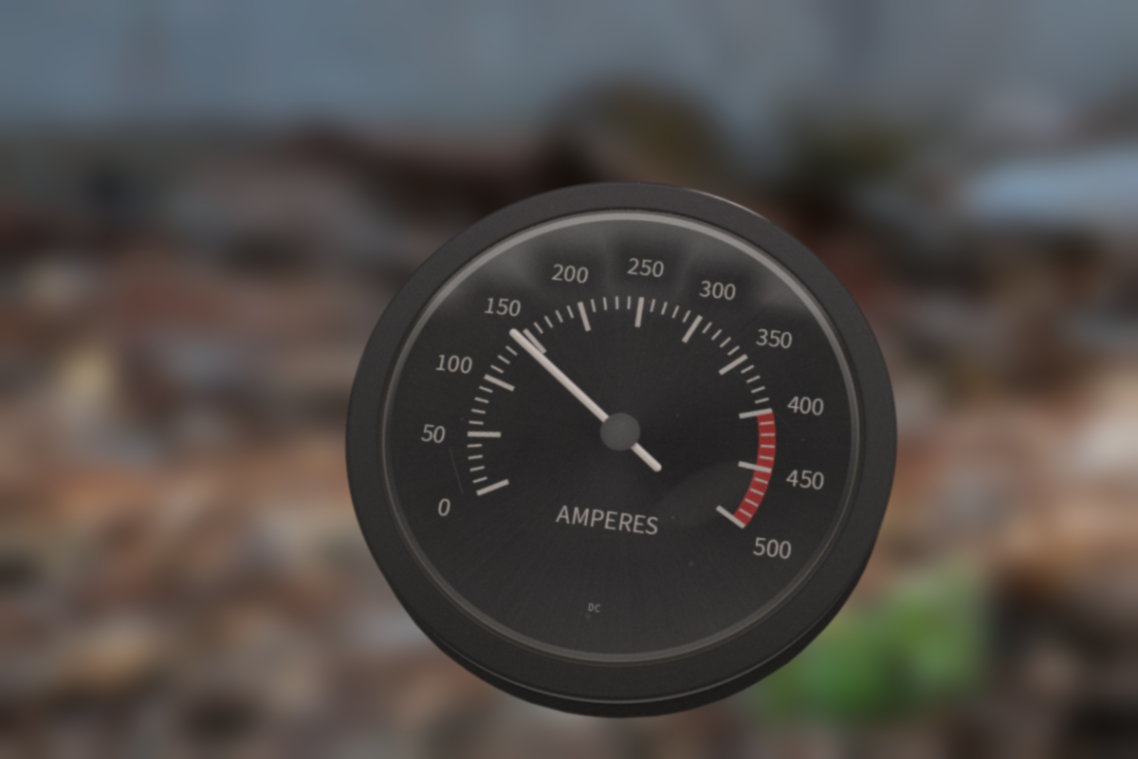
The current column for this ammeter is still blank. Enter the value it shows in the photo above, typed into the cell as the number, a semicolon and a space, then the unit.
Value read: 140; A
